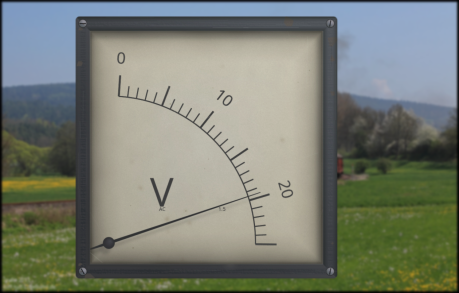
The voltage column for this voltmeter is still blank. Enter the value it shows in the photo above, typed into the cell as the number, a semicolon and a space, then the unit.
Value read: 19.5; V
